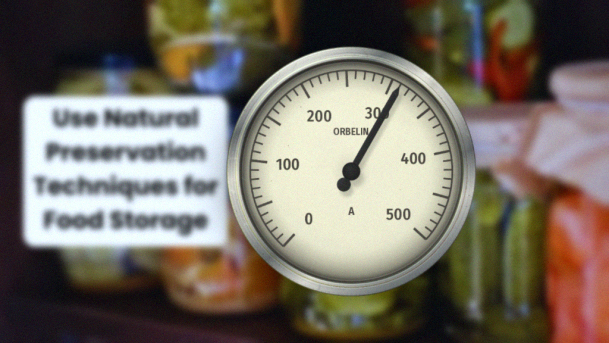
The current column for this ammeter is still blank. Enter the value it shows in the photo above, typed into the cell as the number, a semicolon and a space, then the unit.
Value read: 310; A
